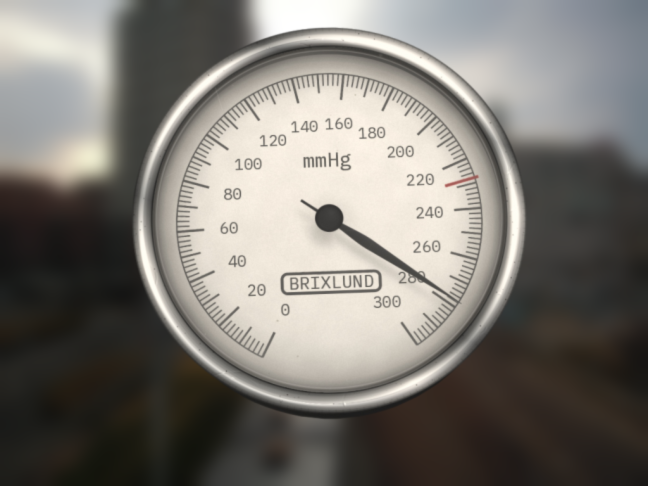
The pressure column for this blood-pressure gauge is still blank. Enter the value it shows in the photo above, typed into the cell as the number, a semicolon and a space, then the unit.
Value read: 278; mmHg
